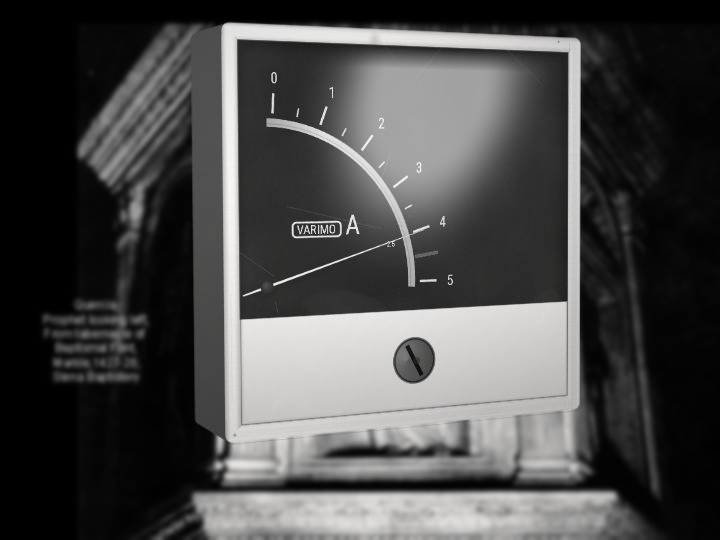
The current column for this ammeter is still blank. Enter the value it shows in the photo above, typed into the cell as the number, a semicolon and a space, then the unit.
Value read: 4; A
